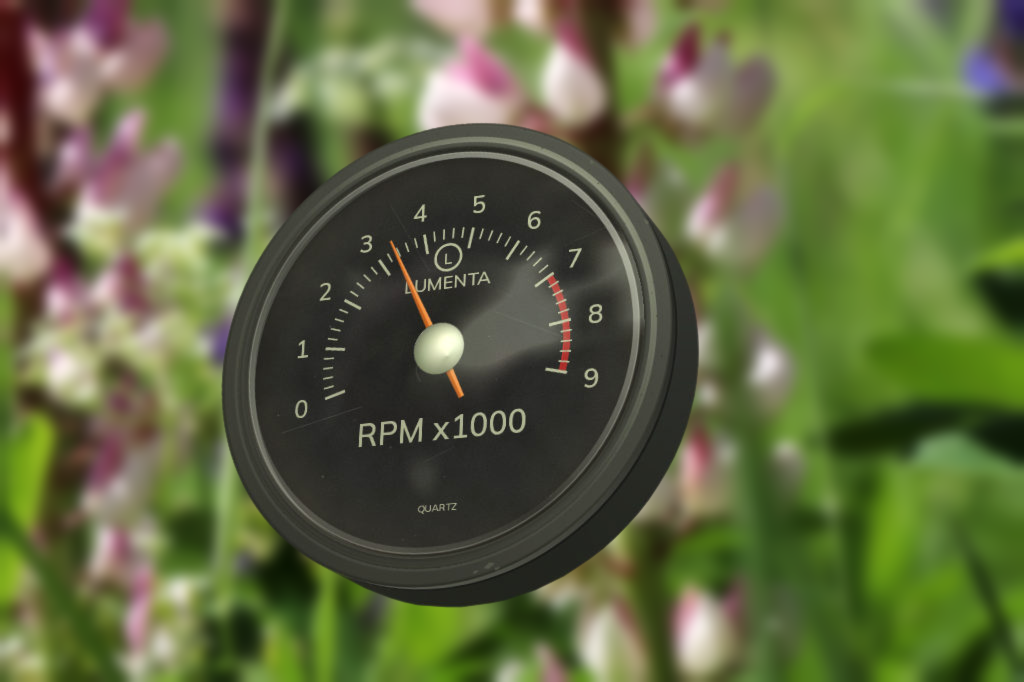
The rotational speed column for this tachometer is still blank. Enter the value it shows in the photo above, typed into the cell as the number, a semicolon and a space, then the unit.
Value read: 3400; rpm
